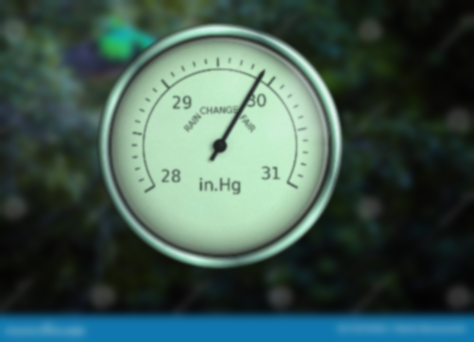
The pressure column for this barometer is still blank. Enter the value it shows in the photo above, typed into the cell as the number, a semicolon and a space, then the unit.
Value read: 29.9; inHg
